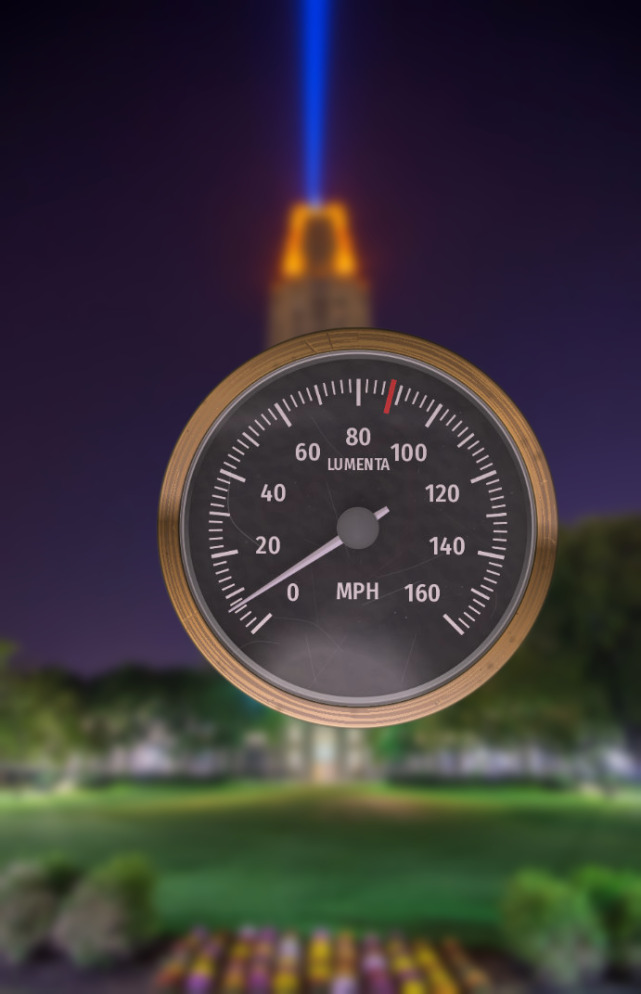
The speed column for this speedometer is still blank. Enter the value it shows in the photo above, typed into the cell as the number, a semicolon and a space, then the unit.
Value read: 7; mph
